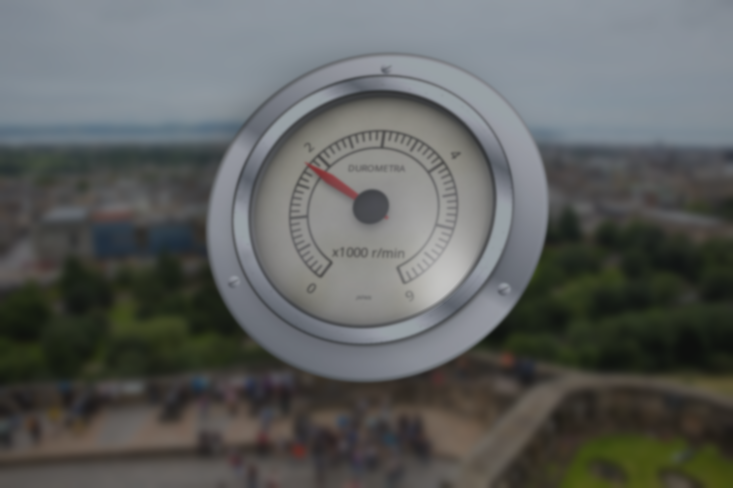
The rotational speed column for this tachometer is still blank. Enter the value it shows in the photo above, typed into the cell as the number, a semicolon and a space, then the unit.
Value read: 1800; rpm
